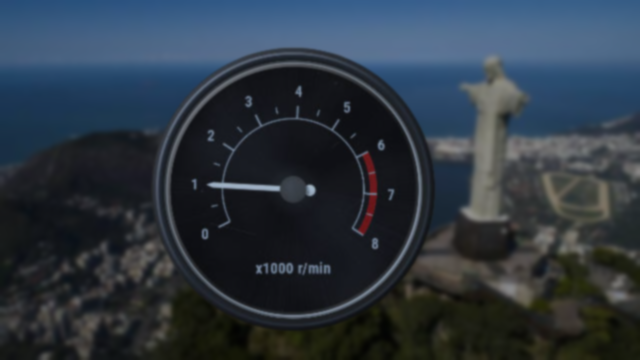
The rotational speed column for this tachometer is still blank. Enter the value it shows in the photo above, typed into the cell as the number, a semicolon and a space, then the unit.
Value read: 1000; rpm
